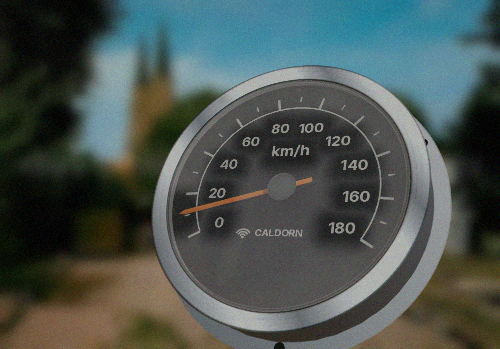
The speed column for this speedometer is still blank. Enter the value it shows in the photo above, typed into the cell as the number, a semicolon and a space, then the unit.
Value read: 10; km/h
